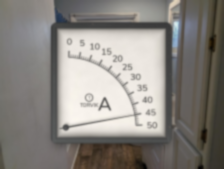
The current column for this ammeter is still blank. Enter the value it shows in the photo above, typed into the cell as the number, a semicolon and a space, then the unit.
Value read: 45; A
